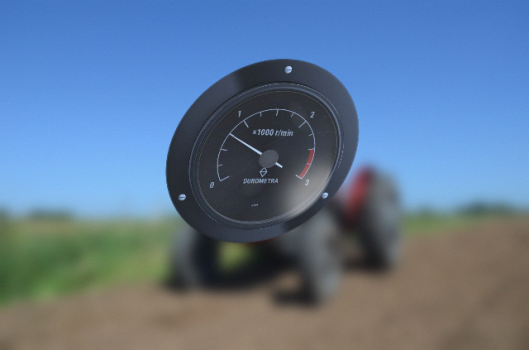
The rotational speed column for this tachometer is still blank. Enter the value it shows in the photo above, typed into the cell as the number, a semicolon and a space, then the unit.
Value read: 750; rpm
